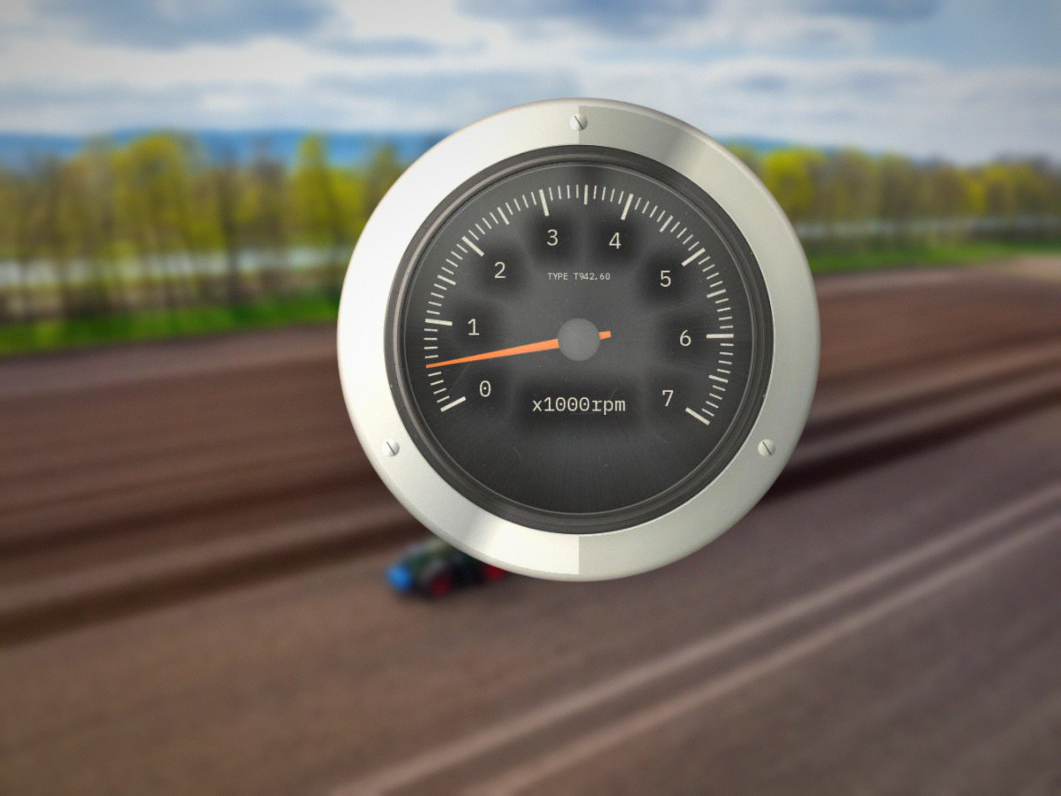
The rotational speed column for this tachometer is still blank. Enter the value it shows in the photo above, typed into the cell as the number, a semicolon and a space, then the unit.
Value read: 500; rpm
